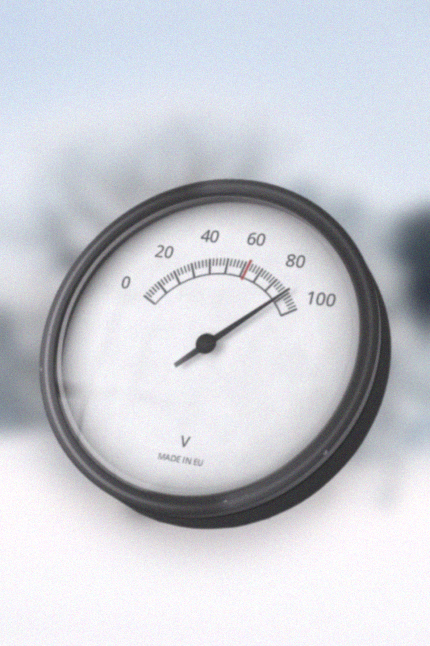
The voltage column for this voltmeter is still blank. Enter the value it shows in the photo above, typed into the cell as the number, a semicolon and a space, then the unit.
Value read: 90; V
